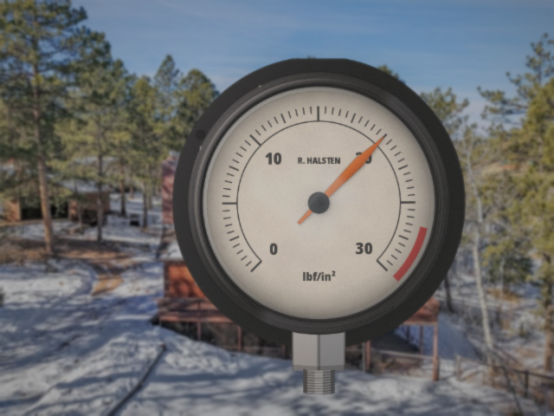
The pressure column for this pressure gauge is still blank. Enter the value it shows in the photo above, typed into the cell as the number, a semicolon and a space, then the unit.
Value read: 20; psi
